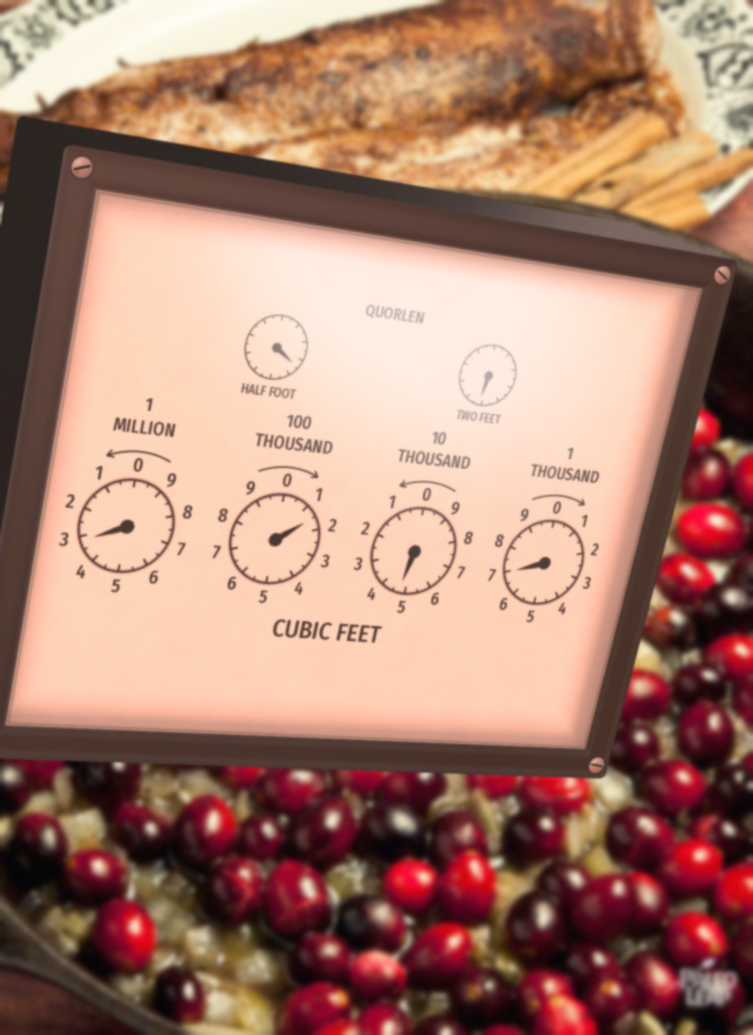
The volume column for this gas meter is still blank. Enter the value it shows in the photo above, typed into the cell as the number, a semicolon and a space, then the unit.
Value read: 314700; ft³
